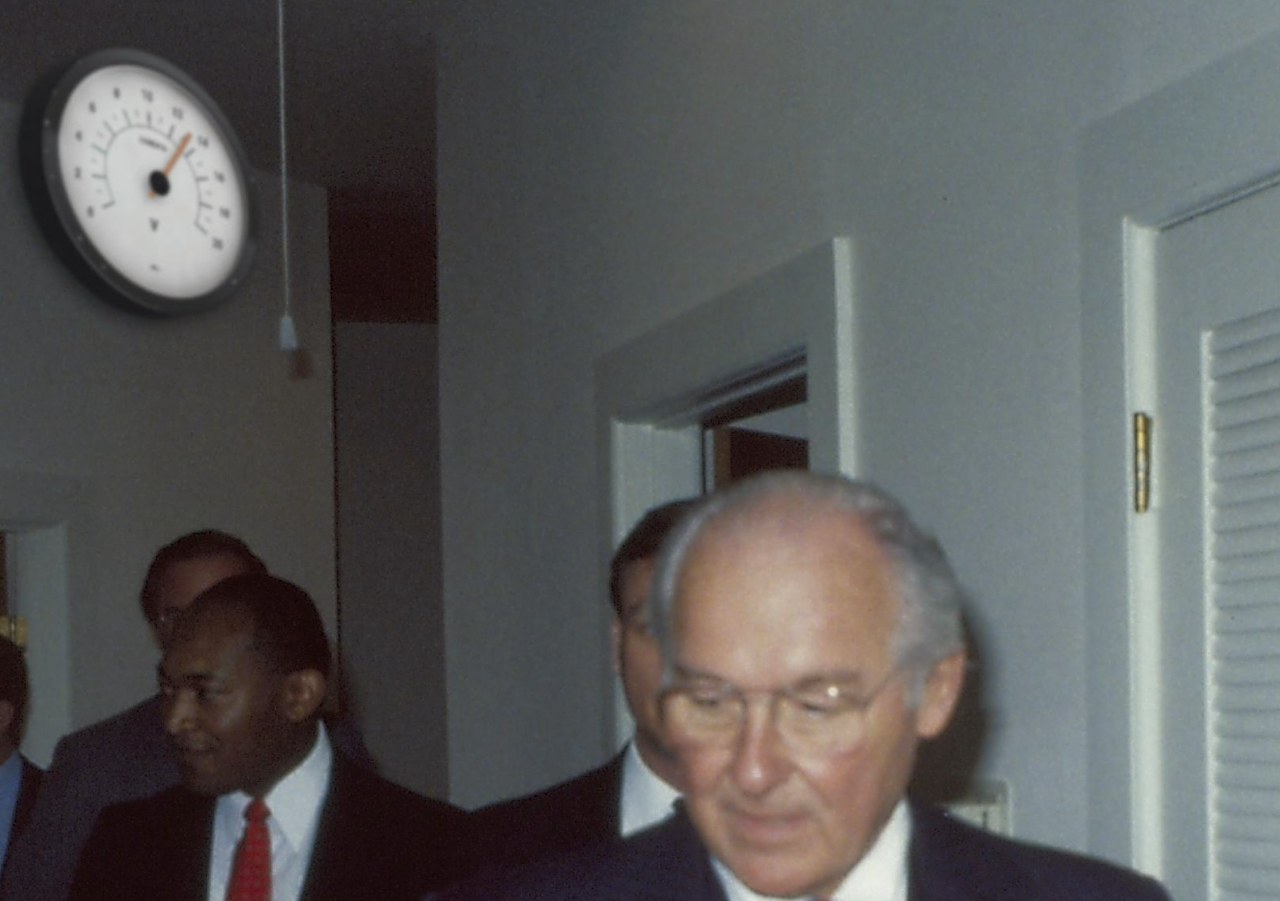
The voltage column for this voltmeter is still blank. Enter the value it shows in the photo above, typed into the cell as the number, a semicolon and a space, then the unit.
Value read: 13; V
